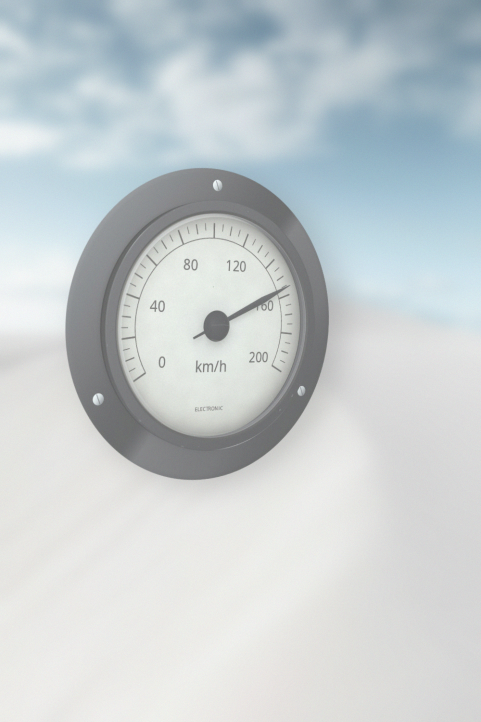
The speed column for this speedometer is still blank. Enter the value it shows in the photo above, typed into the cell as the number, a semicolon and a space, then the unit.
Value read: 155; km/h
